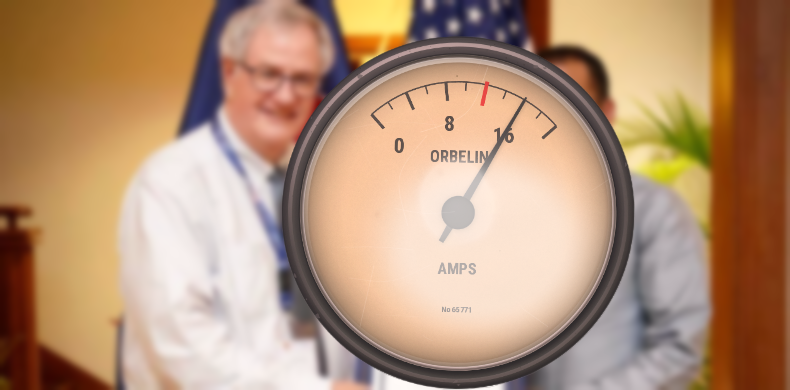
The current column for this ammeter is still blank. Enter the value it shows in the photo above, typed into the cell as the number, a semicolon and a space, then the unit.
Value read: 16; A
